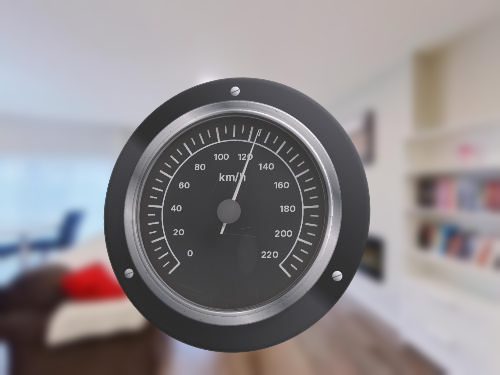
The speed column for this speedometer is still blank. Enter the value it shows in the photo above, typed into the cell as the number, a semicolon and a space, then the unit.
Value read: 125; km/h
